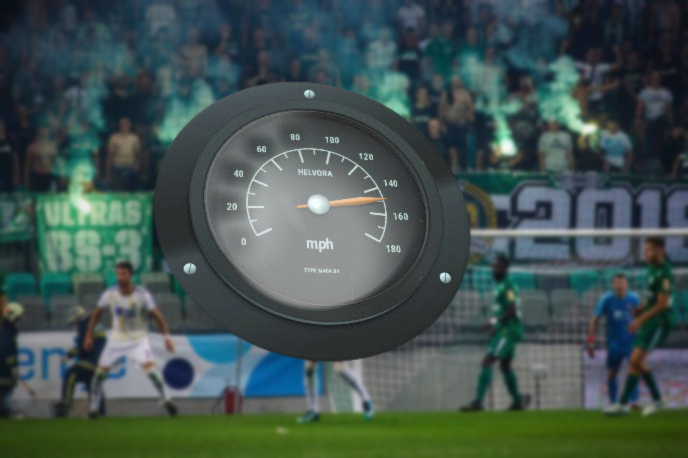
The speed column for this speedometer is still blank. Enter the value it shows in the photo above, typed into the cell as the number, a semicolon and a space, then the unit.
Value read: 150; mph
